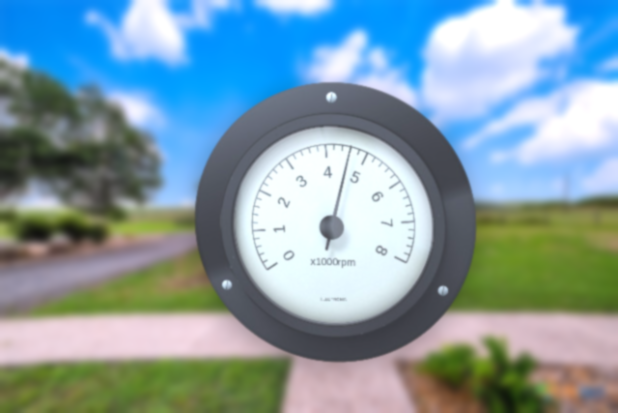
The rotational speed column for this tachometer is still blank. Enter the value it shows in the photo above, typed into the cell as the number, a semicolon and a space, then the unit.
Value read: 4600; rpm
